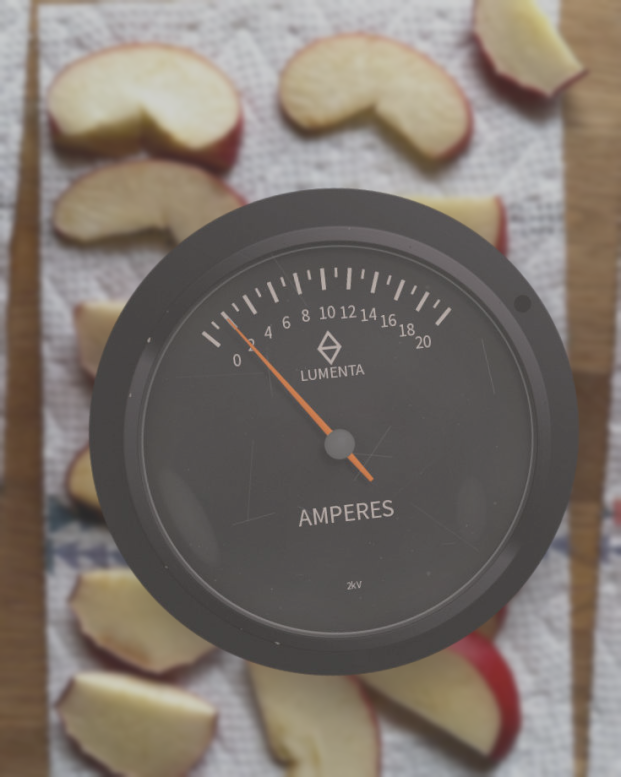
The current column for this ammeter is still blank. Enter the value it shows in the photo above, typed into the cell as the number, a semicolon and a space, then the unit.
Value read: 2; A
